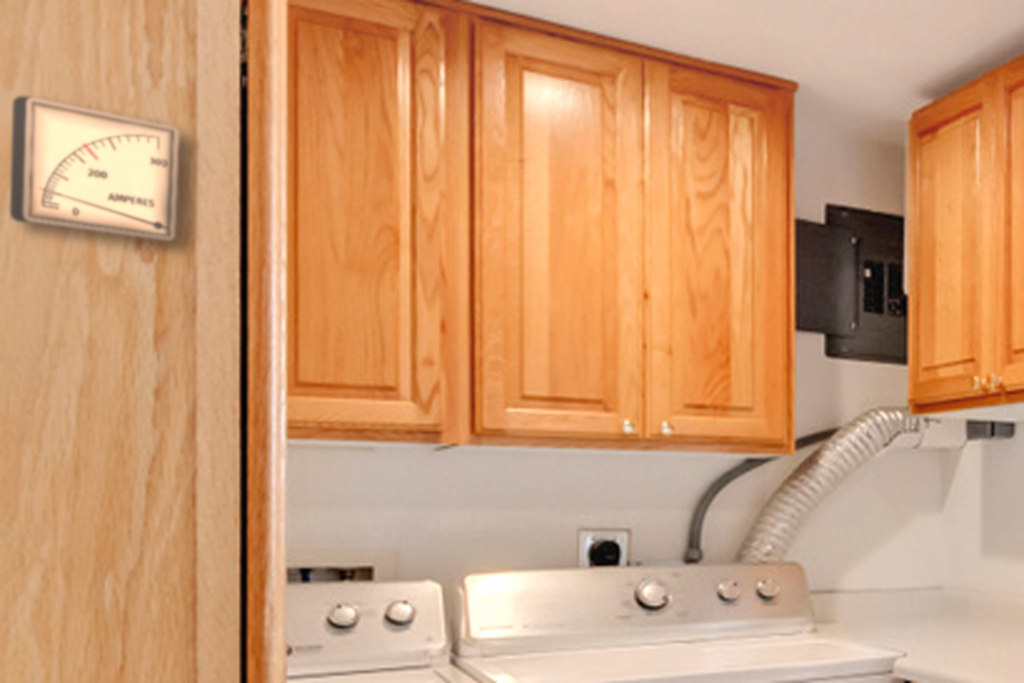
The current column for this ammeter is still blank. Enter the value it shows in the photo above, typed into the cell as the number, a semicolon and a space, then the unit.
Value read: 100; A
